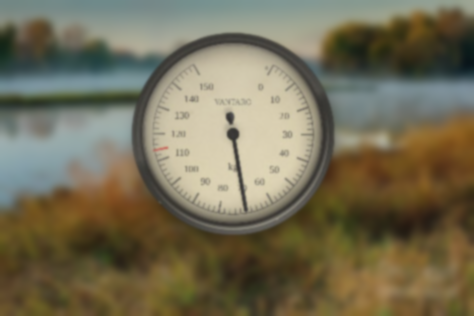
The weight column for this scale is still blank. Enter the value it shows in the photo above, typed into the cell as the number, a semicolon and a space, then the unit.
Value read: 70; kg
